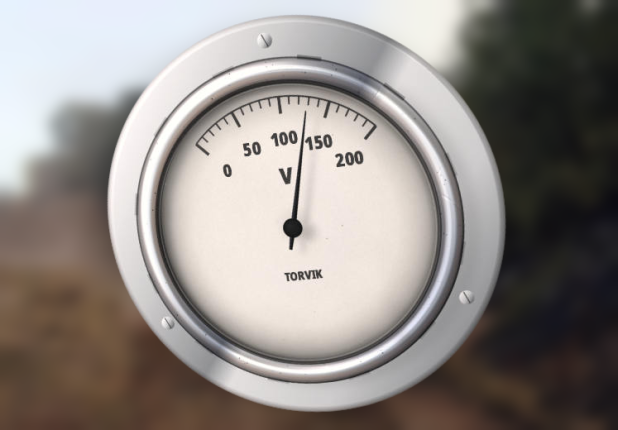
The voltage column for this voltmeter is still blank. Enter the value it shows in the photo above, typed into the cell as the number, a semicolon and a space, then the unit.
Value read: 130; V
